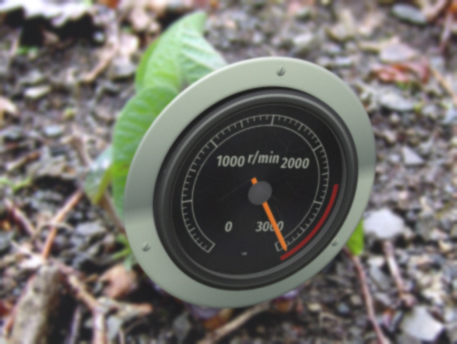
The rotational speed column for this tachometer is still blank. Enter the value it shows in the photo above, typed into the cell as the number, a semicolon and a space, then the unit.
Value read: 2950; rpm
